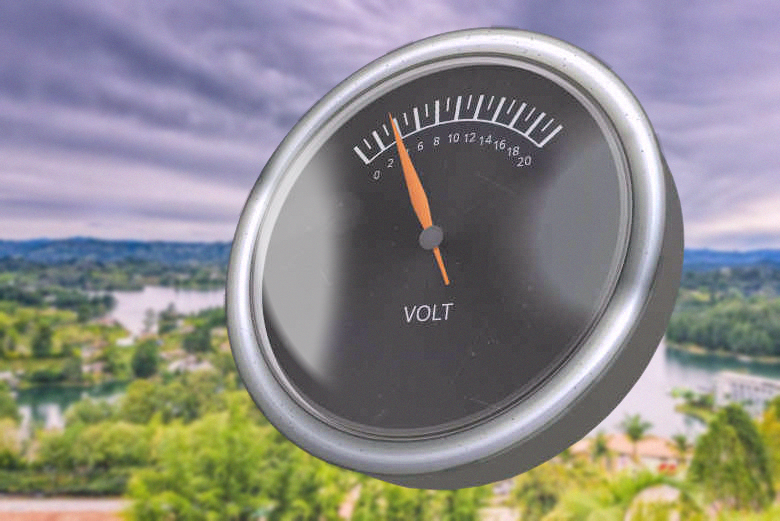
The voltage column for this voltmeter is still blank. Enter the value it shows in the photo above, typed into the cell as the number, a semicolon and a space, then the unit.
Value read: 4; V
